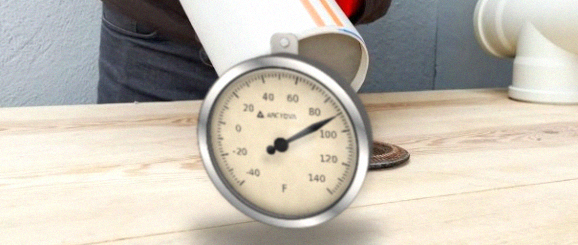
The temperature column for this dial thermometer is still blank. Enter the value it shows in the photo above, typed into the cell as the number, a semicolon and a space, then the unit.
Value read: 90; °F
